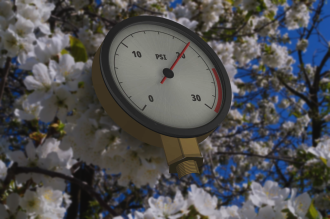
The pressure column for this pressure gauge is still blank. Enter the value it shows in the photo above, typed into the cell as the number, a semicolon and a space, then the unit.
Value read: 20; psi
